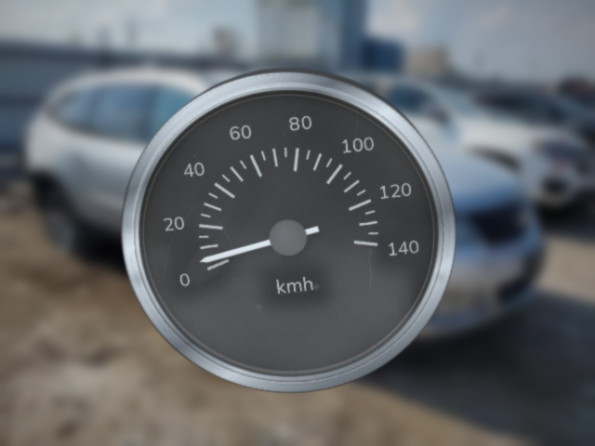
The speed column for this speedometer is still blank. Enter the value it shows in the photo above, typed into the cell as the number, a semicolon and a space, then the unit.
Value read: 5; km/h
